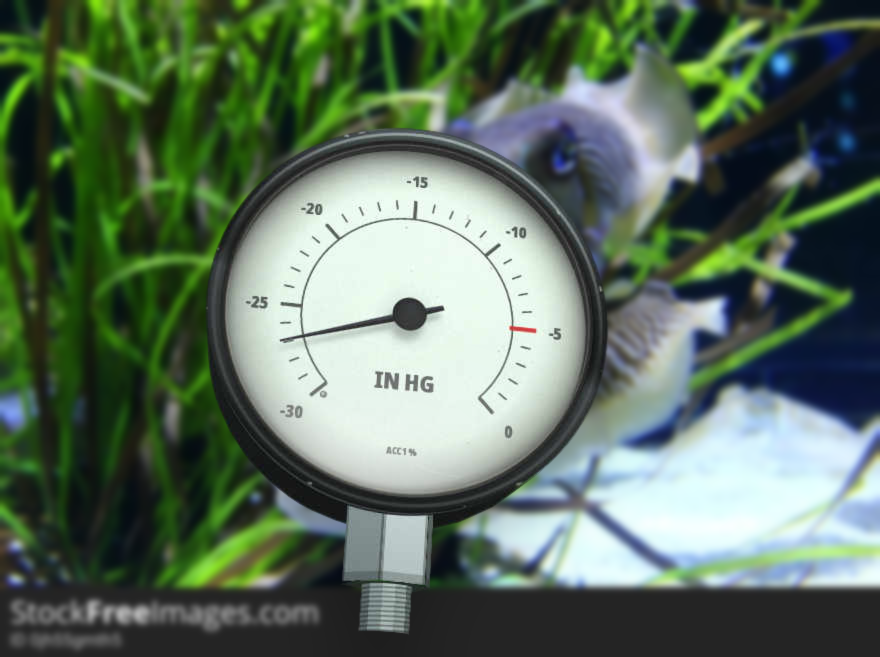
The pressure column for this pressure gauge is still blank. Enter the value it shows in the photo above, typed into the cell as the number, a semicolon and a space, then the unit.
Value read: -27; inHg
